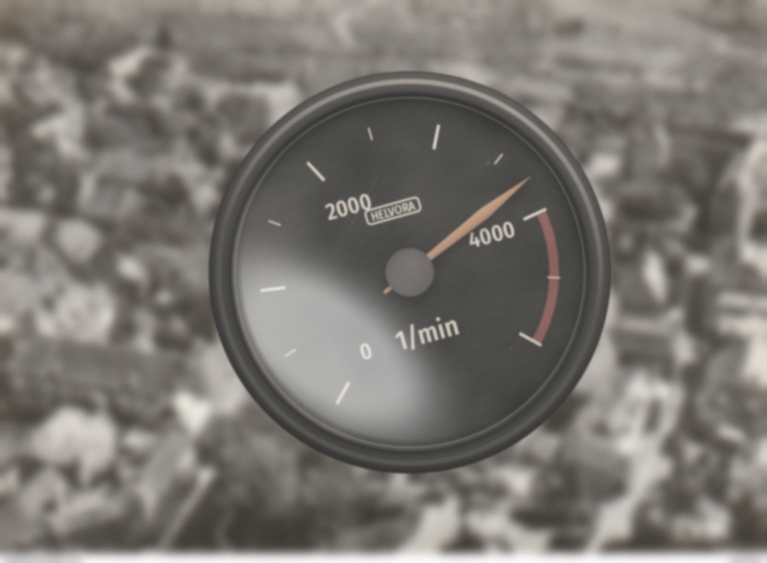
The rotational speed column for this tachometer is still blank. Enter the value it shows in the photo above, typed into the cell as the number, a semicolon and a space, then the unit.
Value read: 3750; rpm
